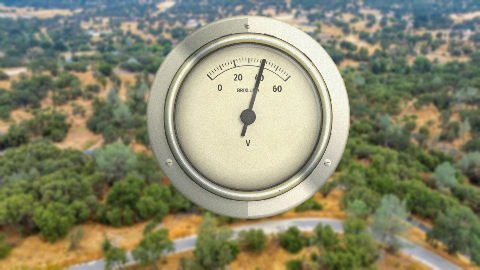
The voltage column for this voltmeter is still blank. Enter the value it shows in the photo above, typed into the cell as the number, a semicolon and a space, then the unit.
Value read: 40; V
